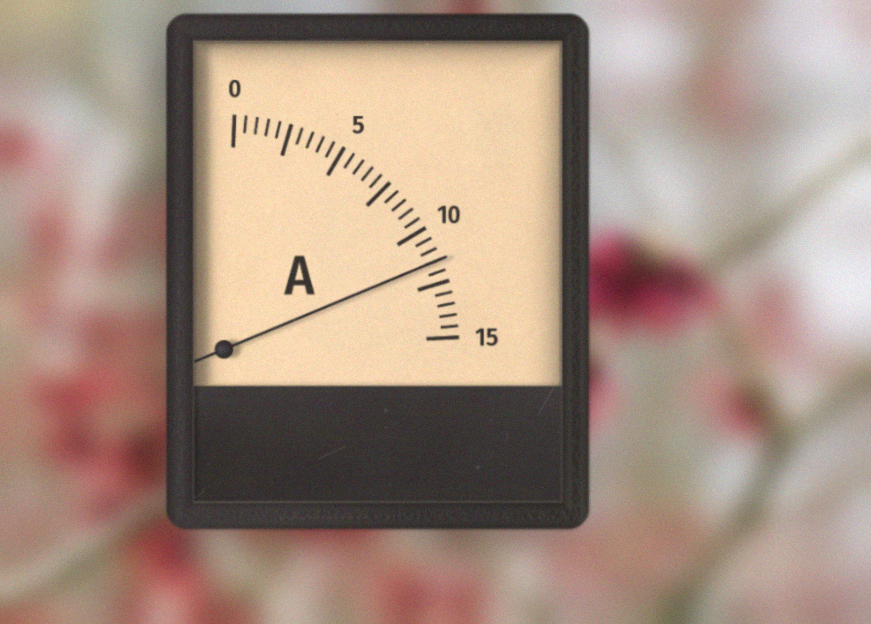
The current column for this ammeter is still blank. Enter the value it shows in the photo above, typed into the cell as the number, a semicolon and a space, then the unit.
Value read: 11.5; A
